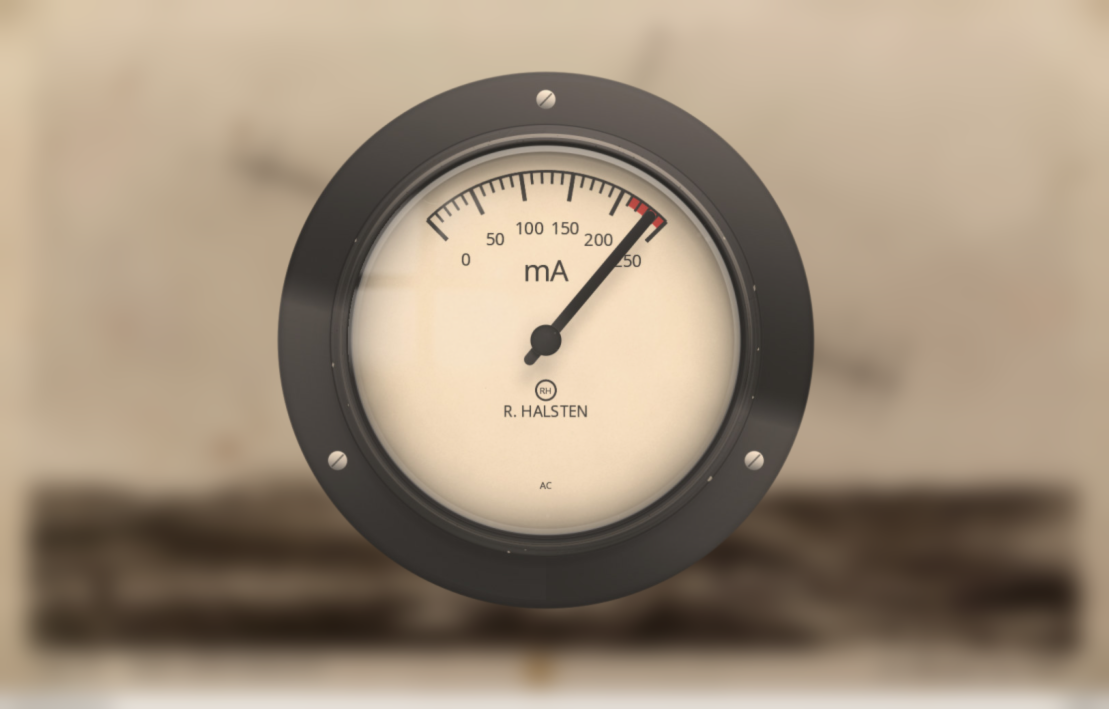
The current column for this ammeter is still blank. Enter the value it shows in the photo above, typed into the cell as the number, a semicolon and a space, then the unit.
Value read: 235; mA
